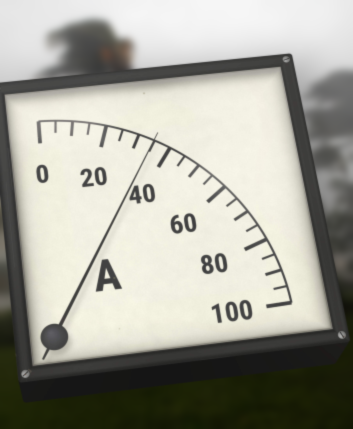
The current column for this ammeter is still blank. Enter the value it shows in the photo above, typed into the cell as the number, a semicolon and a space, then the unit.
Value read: 35; A
